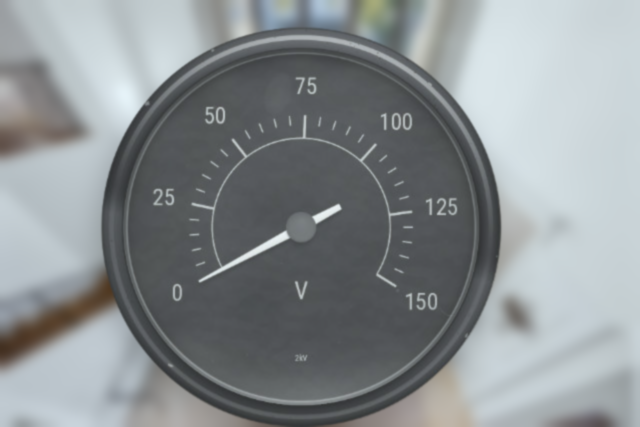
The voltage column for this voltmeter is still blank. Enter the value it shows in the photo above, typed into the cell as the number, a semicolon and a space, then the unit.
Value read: 0; V
